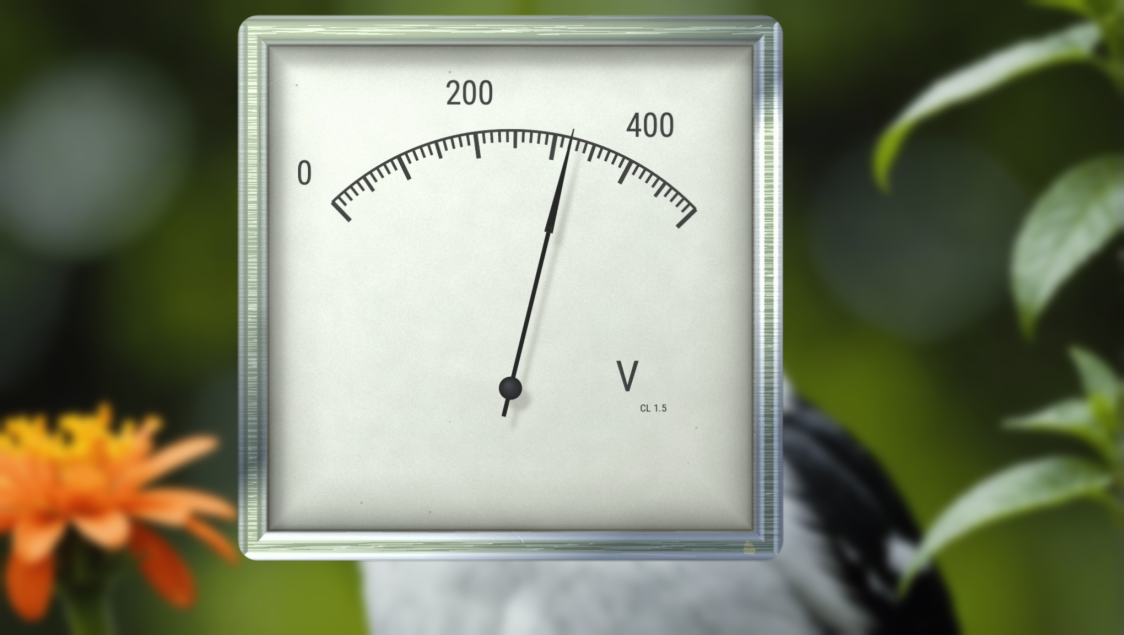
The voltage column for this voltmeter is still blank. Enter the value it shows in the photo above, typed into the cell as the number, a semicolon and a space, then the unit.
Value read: 320; V
